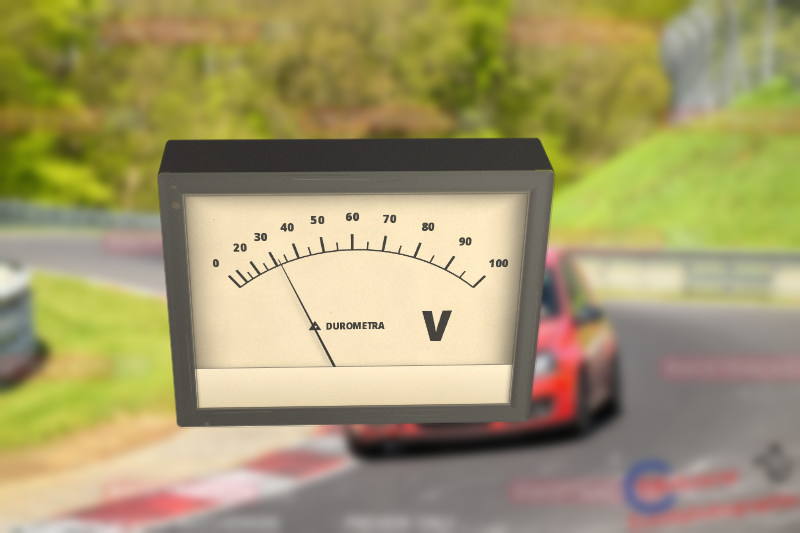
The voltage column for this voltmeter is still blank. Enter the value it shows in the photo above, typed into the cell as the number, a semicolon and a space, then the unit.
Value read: 32.5; V
